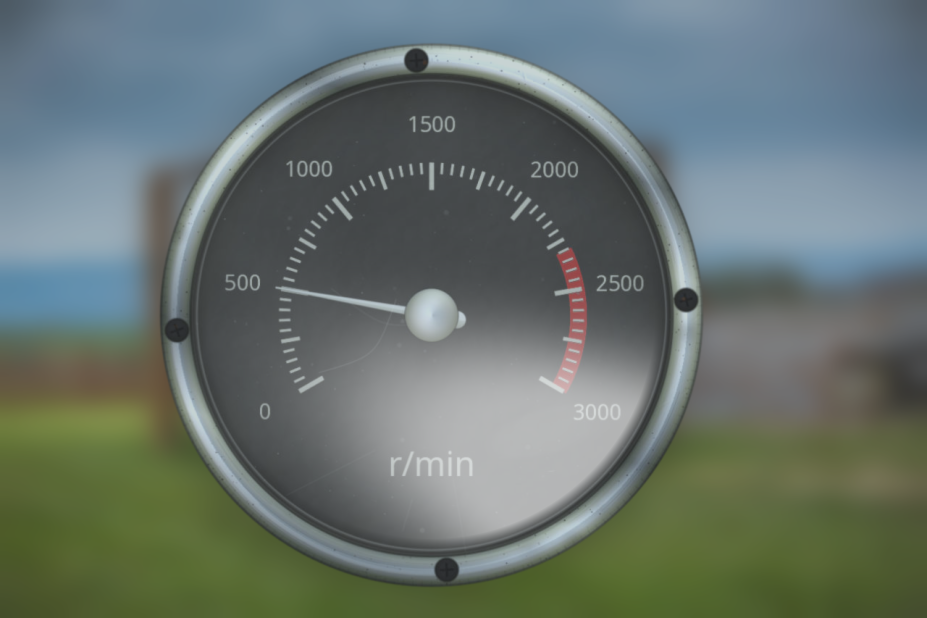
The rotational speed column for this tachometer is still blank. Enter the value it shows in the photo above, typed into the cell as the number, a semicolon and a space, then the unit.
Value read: 500; rpm
